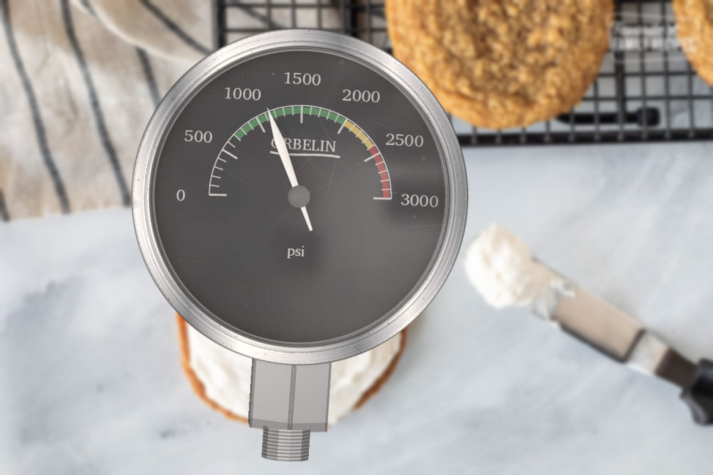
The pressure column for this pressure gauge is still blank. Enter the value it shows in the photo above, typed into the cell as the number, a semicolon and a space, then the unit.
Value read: 1150; psi
